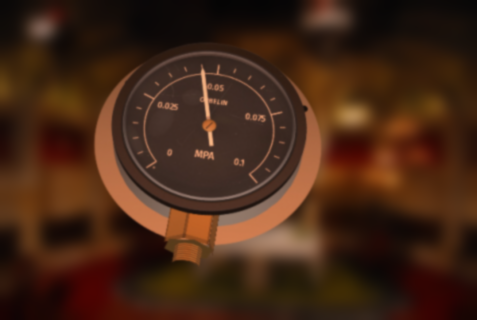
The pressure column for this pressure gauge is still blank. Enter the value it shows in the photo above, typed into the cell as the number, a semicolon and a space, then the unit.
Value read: 0.045; MPa
